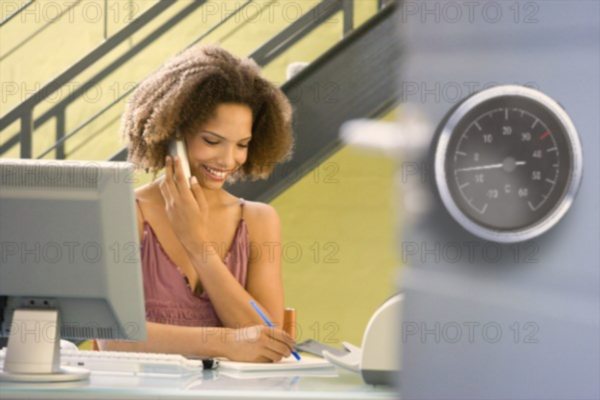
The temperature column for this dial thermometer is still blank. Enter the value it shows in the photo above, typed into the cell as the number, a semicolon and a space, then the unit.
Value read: -5; °C
